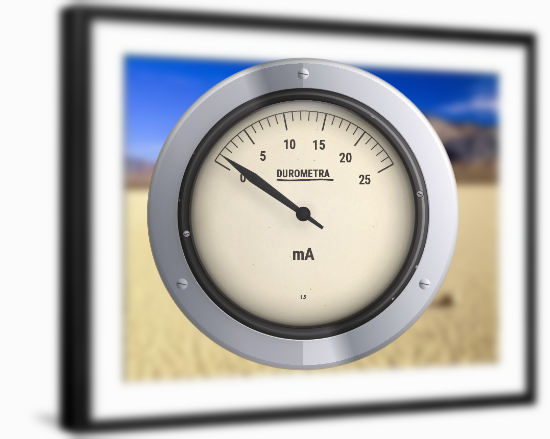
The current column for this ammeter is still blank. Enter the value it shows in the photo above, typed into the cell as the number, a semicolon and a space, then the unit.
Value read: 1; mA
